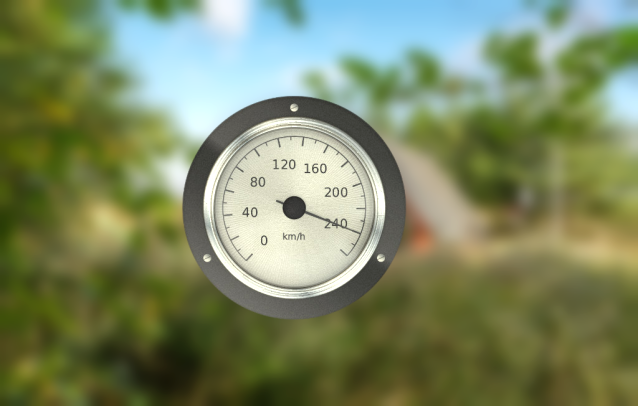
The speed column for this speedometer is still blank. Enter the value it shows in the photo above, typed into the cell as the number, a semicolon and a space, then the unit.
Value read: 240; km/h
